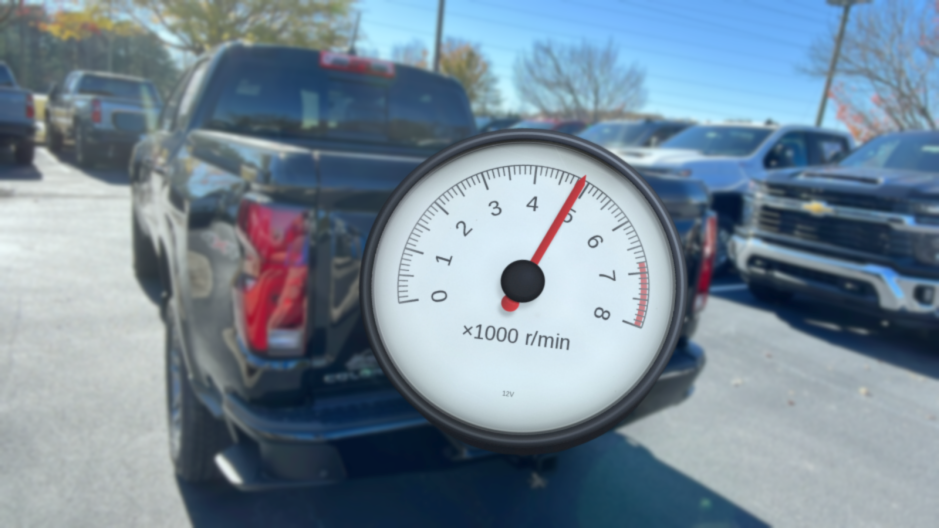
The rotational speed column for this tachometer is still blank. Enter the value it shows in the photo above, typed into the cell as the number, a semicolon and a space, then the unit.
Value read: 4900; rpm
